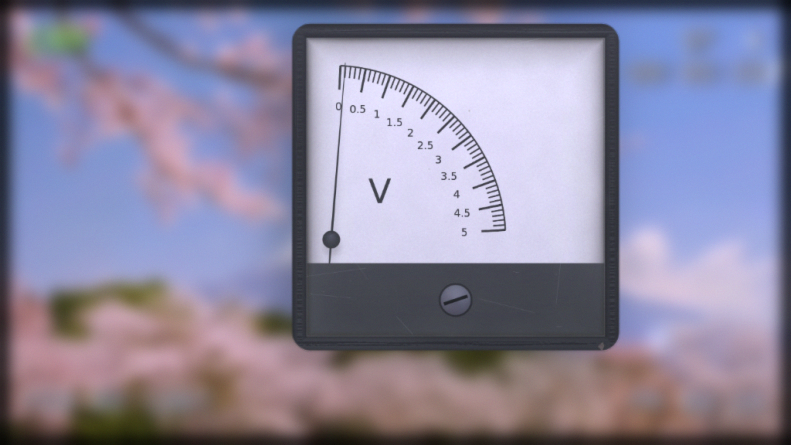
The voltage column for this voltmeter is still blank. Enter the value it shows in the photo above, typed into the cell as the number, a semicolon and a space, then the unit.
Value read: 0.1; V
